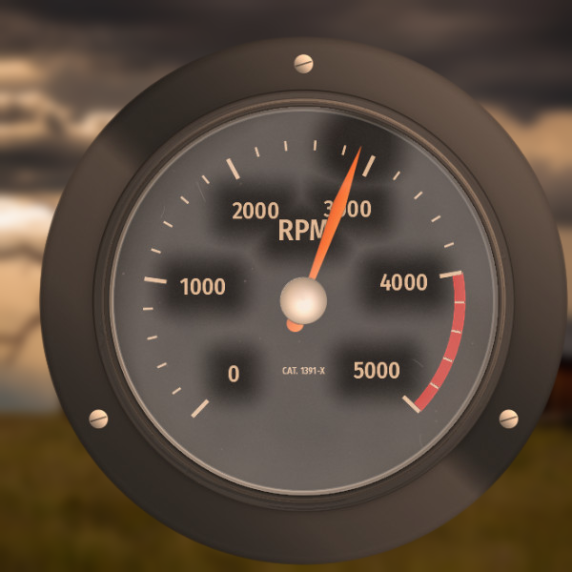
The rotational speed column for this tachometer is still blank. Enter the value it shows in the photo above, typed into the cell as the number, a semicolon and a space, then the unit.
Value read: 2900; rpm
